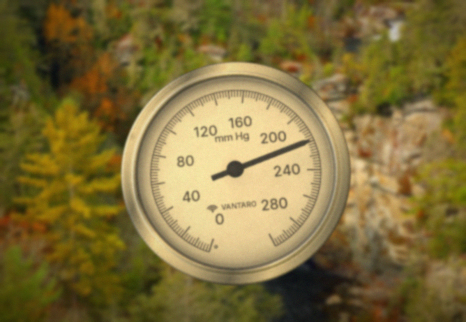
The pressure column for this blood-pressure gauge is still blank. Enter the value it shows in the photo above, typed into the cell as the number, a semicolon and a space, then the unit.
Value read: 220; mmHg
